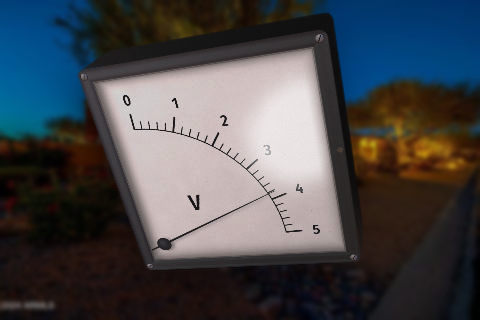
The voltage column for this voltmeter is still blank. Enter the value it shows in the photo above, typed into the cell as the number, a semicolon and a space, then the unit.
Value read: 3.8; V
